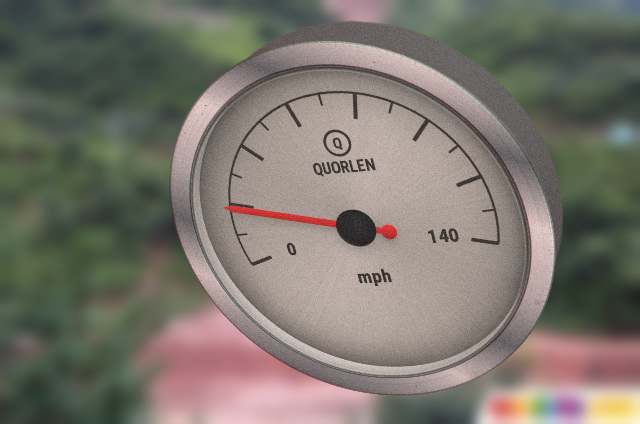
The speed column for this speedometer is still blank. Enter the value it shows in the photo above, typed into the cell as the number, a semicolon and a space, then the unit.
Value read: 20; mph
